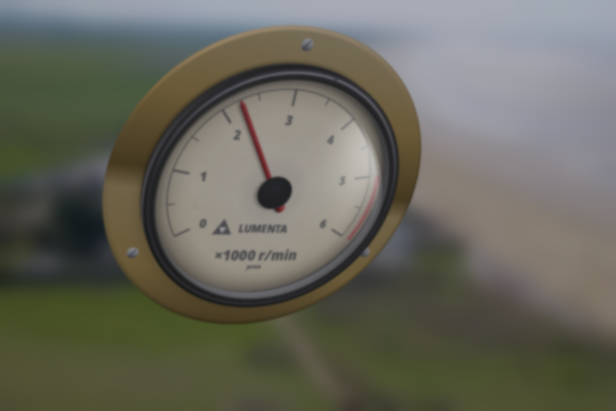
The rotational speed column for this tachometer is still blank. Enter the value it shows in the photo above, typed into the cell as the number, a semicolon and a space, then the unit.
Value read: 2250; rpm
